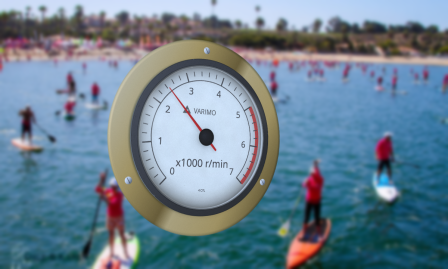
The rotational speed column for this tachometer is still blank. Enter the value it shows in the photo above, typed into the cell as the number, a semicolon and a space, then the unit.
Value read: 2400; rpm
